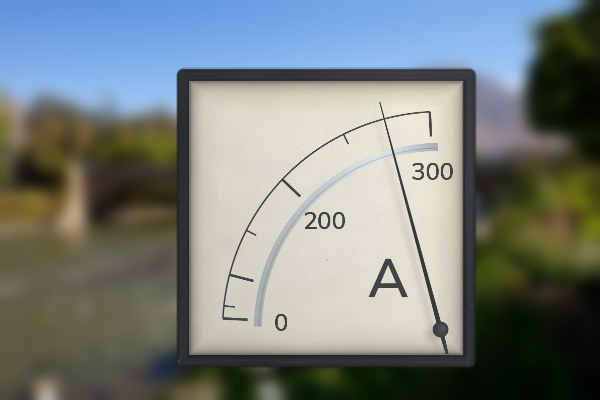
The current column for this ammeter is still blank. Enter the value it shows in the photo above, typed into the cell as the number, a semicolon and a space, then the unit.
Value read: 275; A
